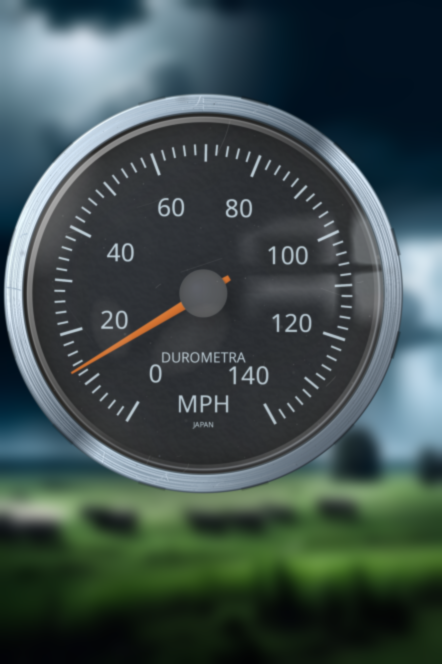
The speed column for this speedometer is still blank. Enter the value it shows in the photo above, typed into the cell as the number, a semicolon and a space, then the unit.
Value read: 13; mph
